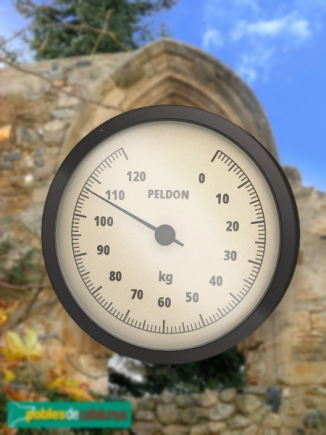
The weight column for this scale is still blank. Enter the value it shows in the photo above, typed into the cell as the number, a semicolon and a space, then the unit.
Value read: 107; kg
